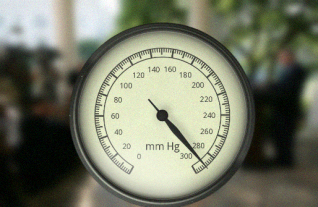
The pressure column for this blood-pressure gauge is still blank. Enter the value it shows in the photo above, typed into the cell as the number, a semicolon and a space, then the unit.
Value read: 290; mmHg
